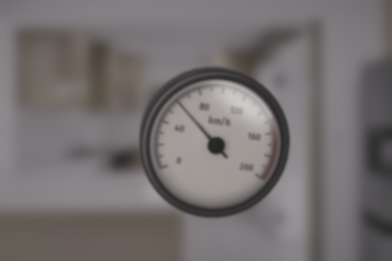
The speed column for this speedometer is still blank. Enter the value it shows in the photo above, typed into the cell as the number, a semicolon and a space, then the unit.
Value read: 60; km/h
